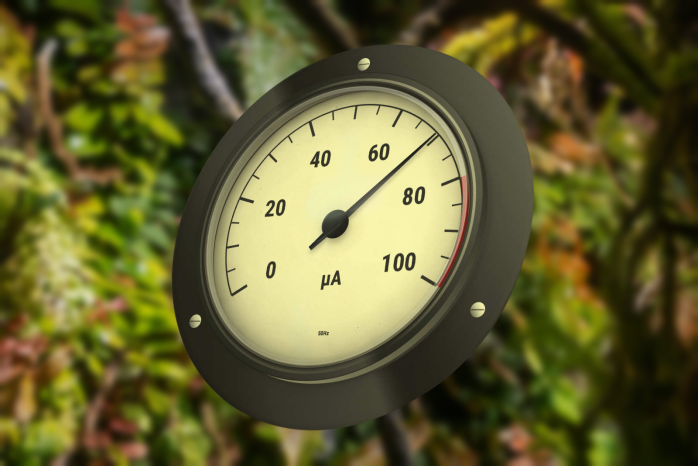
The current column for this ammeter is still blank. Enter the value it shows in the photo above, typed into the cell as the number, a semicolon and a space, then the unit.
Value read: 70; µA
